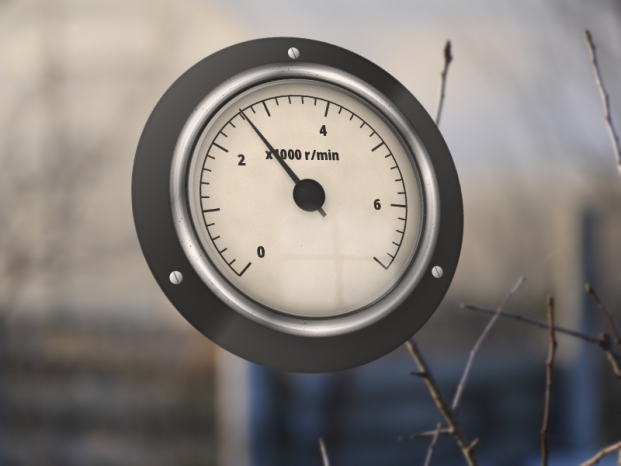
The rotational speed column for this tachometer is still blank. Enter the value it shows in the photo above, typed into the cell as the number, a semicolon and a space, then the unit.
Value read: 2600; rpm
